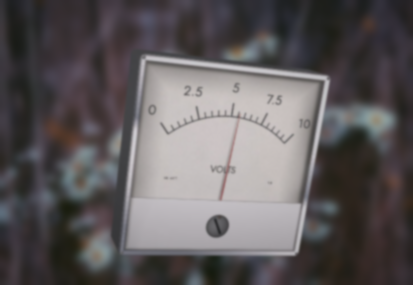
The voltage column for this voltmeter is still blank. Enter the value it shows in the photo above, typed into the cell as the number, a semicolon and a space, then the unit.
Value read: 5.5; V
